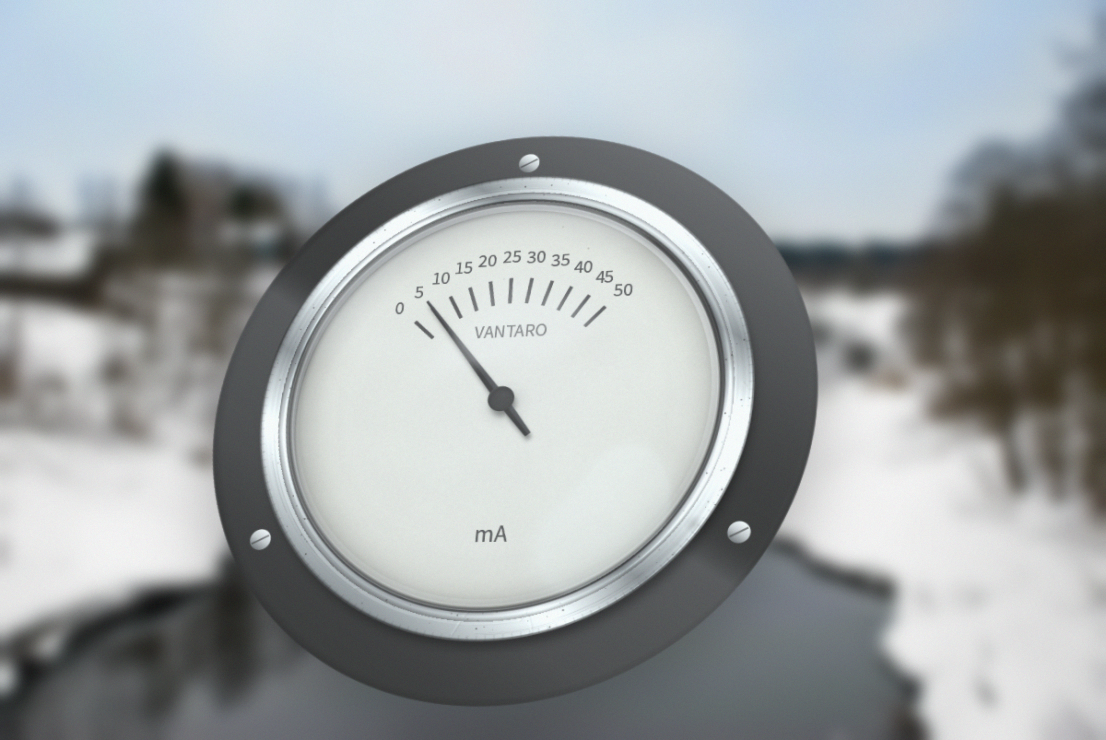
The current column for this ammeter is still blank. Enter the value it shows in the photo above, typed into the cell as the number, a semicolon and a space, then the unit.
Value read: 5; mA
